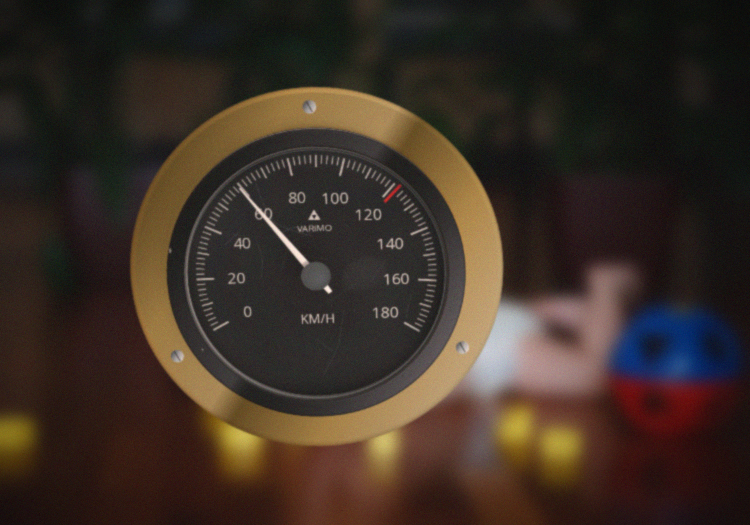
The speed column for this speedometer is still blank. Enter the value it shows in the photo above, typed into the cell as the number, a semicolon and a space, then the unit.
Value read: 60; km/h
